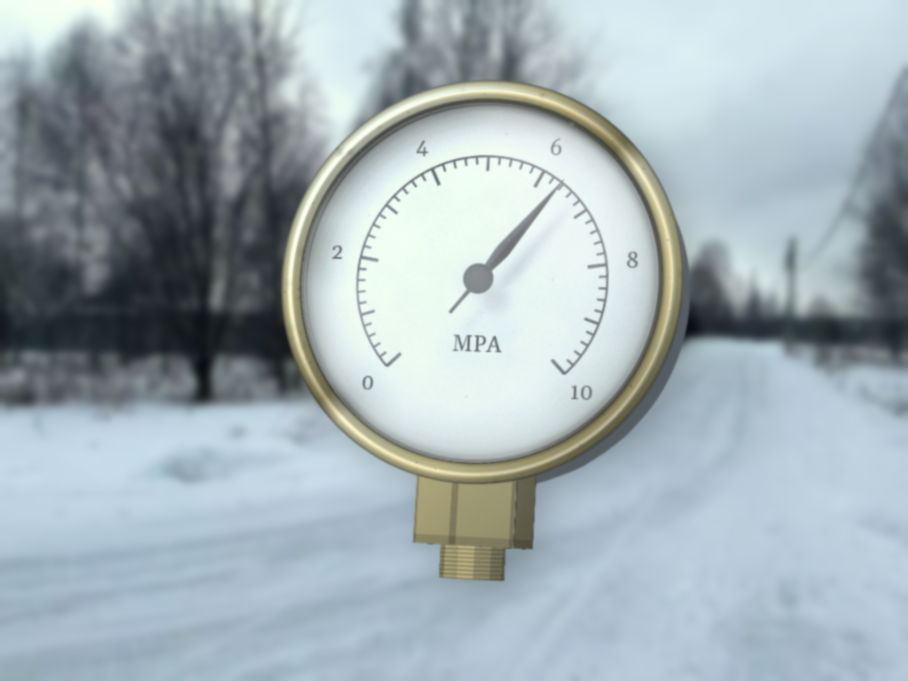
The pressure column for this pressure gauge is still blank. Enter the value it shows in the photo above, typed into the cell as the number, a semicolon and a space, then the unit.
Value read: 6.4; MPa
